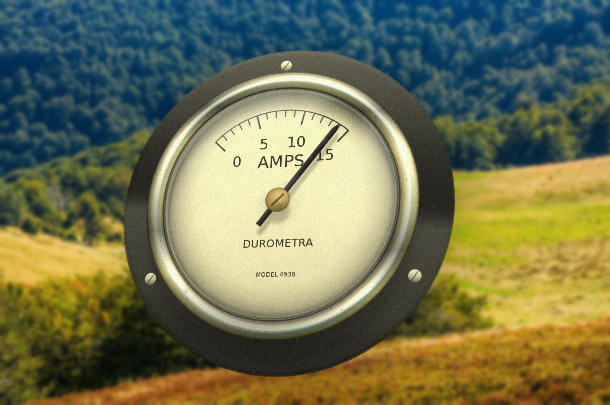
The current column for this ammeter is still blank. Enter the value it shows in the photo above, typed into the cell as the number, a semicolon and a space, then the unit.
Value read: 14; A
